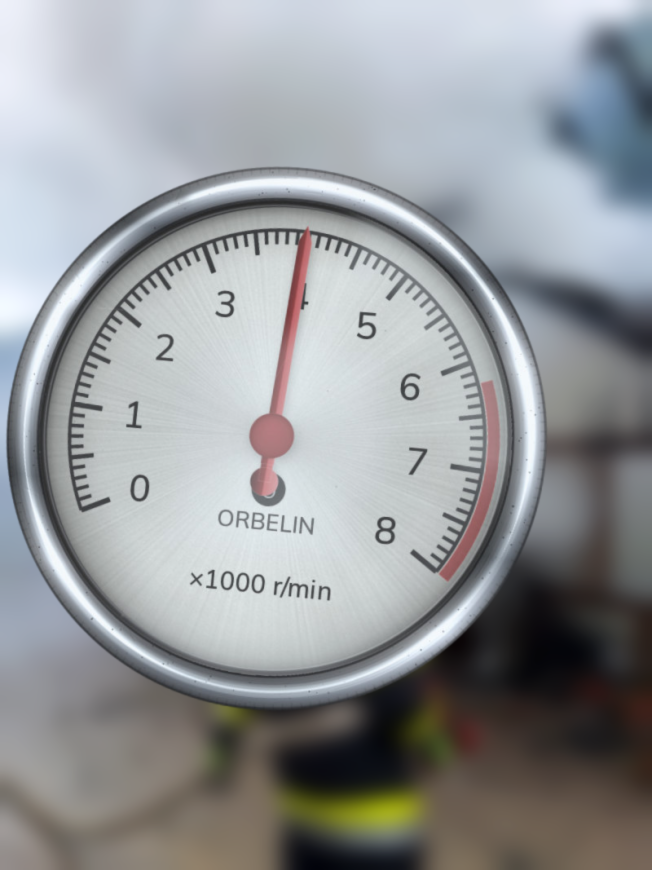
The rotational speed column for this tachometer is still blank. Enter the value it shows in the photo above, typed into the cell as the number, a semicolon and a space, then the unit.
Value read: 4000; rpm
